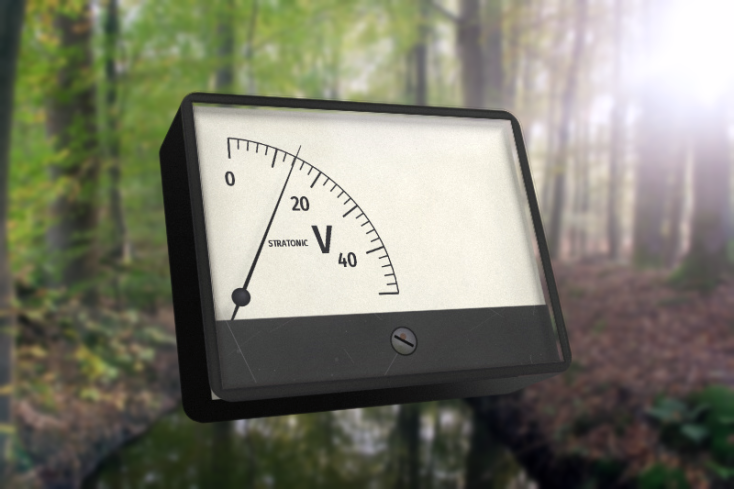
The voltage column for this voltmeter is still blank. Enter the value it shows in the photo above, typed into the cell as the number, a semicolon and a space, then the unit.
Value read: 14; V
